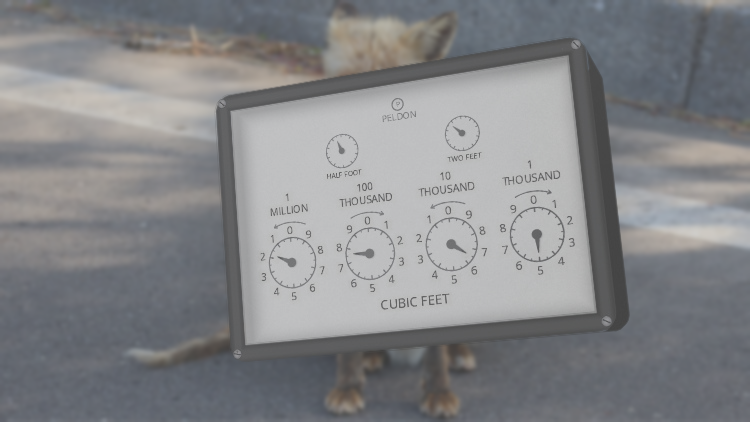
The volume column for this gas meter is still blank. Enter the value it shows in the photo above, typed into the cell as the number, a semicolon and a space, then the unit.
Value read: 176500; ft³
